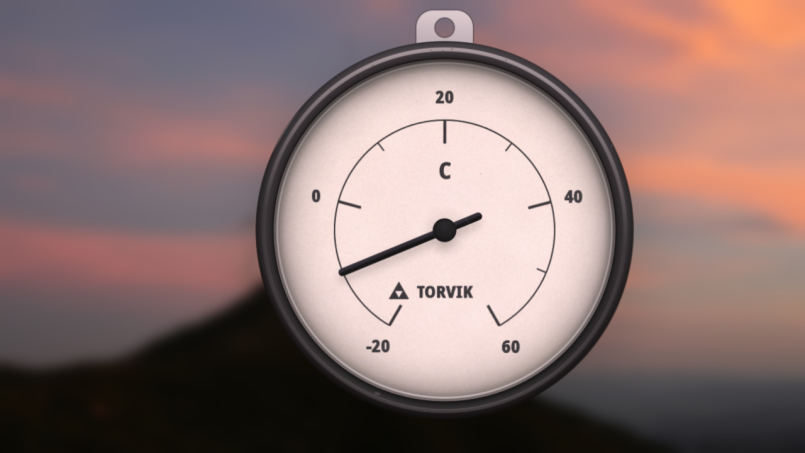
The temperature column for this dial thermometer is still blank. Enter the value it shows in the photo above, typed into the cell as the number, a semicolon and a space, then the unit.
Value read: -10; °C
